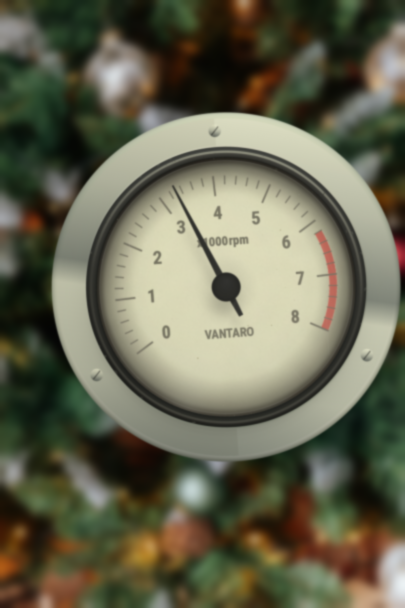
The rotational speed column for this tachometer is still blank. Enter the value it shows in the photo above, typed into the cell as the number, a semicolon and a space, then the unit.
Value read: 3300; rpm
